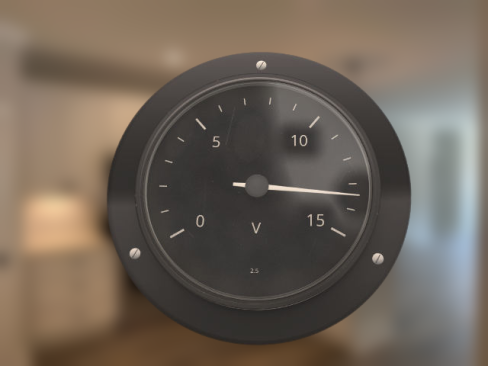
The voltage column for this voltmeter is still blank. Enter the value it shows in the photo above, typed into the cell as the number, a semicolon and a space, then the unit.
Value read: 13.5; V
